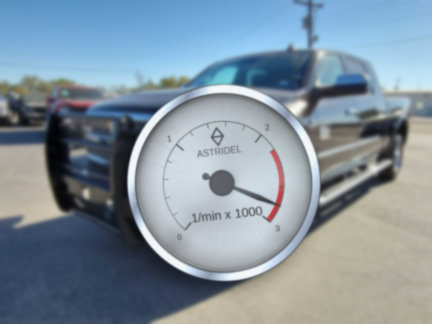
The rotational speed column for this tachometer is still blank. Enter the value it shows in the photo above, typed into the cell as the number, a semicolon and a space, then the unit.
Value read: 2800; rpm
